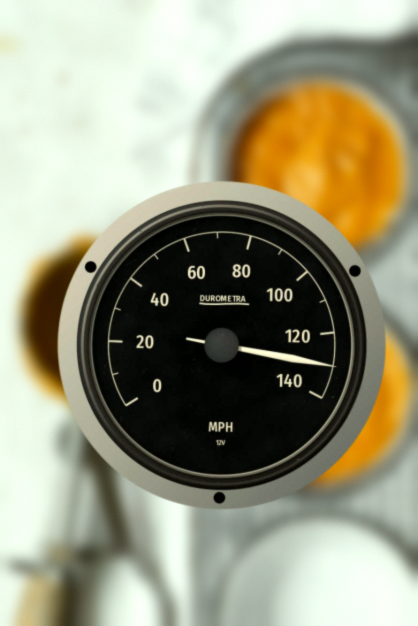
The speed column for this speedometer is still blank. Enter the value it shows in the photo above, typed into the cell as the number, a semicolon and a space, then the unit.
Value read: 130; mph
